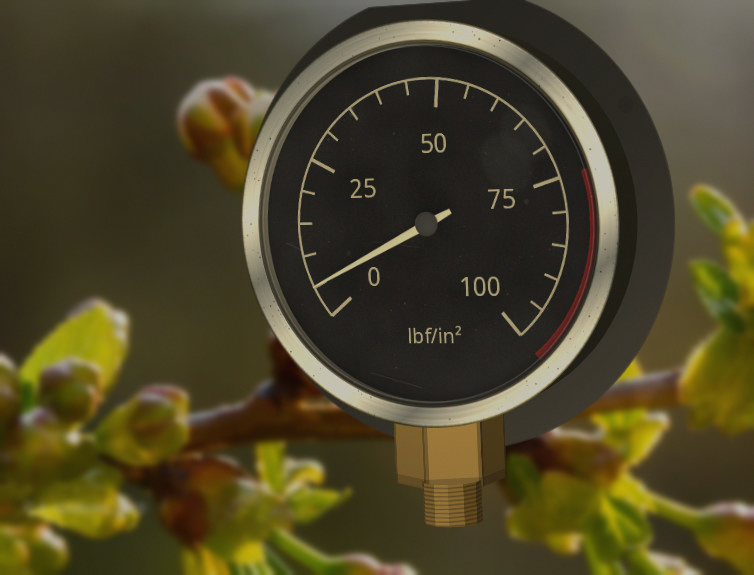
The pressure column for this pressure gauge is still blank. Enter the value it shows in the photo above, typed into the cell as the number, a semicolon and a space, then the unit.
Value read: 5; psi
